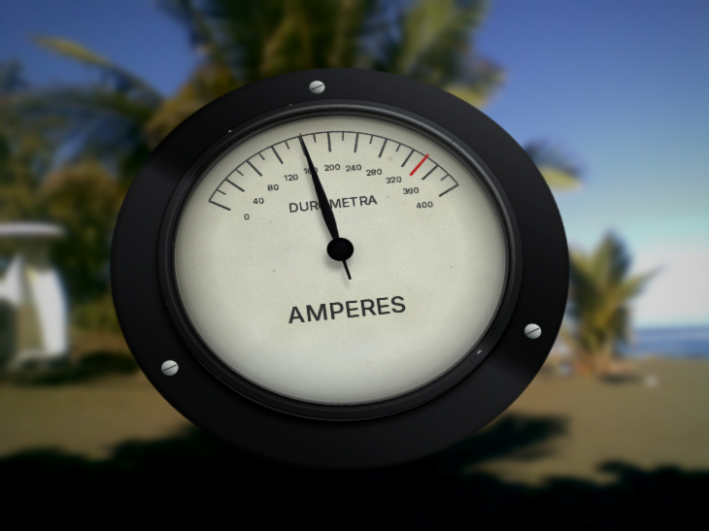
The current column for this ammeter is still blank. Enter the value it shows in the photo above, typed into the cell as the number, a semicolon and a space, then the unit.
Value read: 160; A
